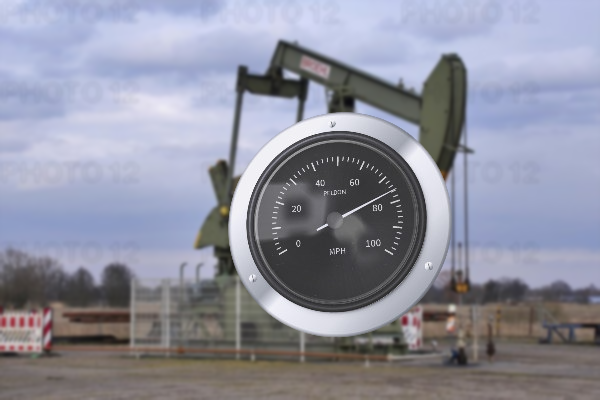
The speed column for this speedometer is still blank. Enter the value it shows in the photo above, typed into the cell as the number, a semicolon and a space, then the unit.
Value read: 76; mph
